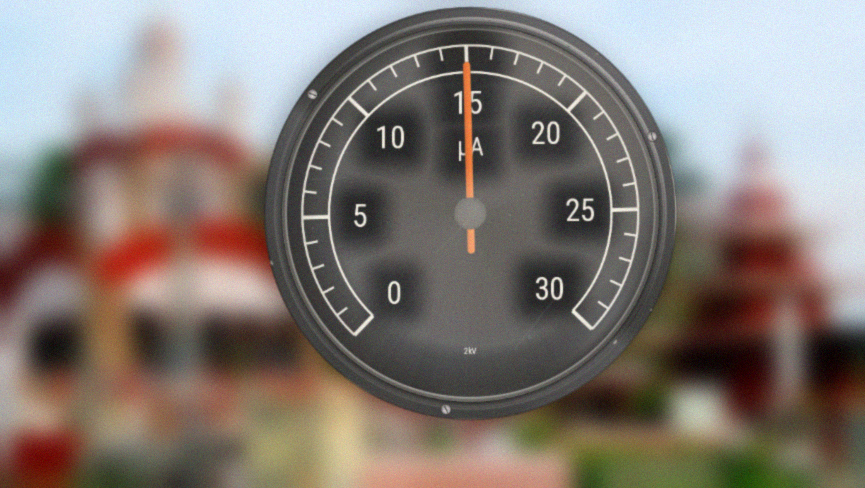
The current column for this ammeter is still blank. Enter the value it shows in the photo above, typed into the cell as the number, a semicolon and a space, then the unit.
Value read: 15; µA
